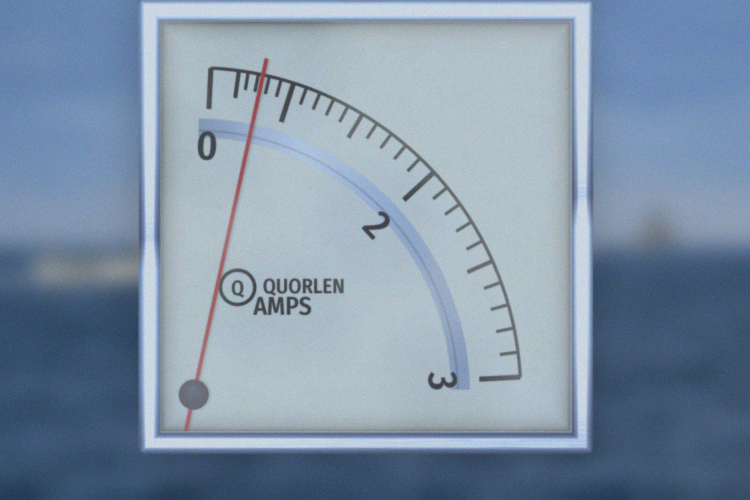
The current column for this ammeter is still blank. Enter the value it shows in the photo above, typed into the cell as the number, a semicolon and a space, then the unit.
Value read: 0.75; A
